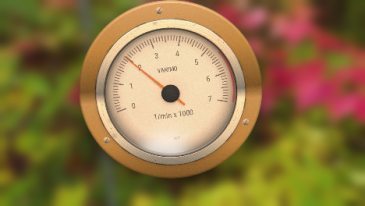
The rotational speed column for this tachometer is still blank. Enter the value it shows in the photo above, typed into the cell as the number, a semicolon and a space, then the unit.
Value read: 2000; rpm
